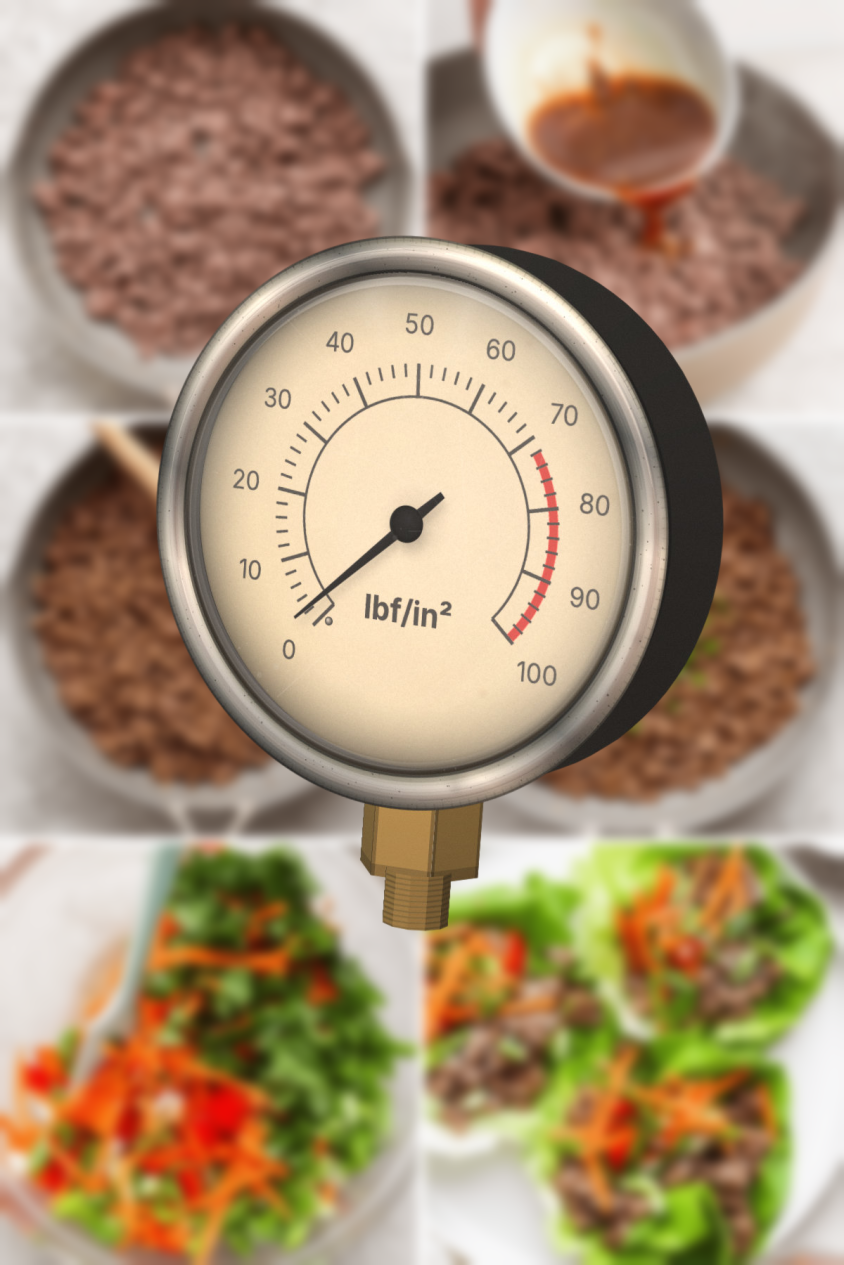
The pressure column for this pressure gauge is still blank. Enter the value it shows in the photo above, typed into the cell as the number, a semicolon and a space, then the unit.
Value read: 2; psi
